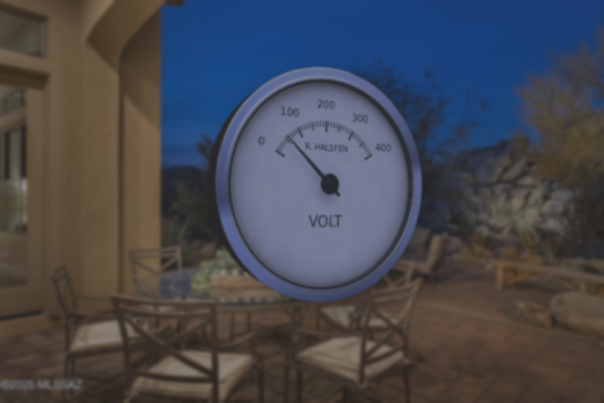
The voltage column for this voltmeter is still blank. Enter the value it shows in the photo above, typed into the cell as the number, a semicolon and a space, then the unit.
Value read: 50; V
